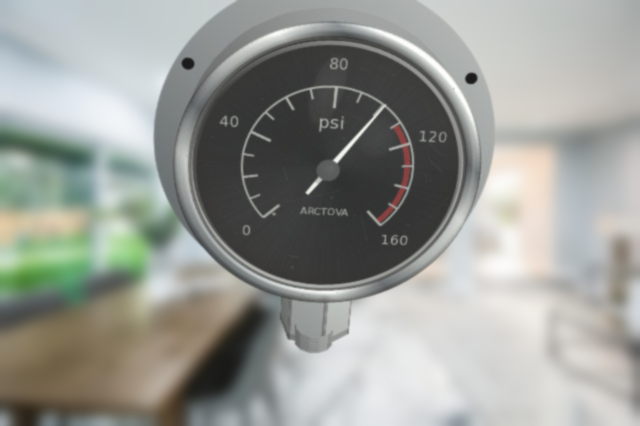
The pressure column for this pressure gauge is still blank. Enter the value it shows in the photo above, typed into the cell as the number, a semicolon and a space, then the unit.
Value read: 100; psi
